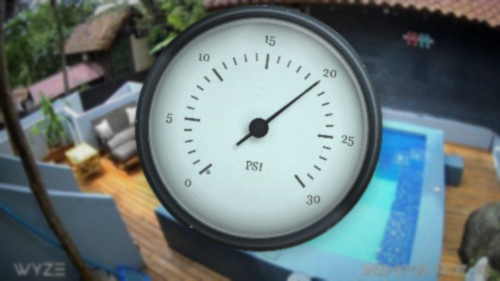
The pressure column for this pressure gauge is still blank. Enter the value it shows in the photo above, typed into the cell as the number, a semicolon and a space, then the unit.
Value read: 20; psi
